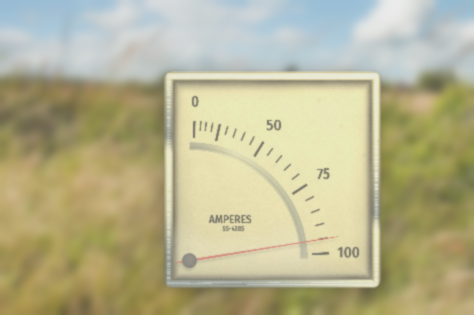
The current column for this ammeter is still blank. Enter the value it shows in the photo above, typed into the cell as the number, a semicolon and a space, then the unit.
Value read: 95; A
